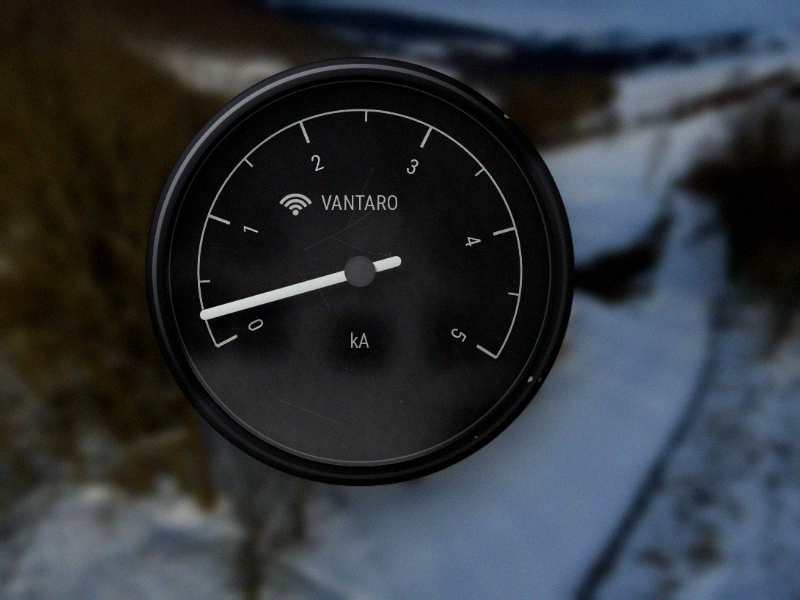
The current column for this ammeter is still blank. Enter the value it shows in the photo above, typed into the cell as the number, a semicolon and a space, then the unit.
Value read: 0.25; kA
